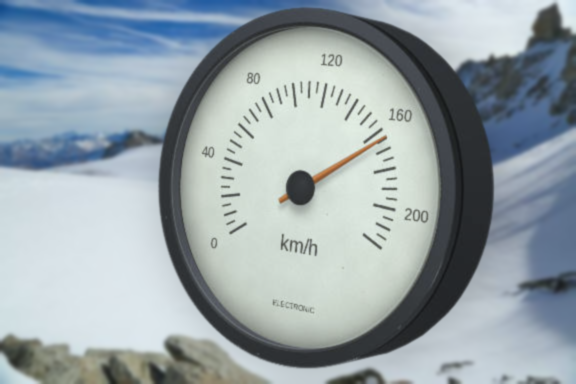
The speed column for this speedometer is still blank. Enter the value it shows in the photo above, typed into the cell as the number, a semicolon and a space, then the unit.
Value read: 165; km/h
